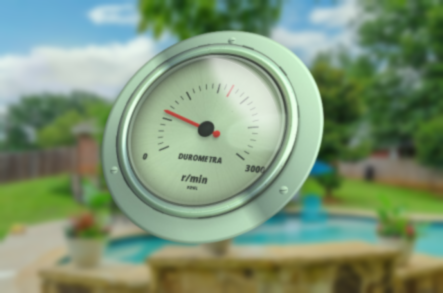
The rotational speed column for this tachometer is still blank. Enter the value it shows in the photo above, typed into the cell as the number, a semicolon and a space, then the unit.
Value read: 600; rpm
